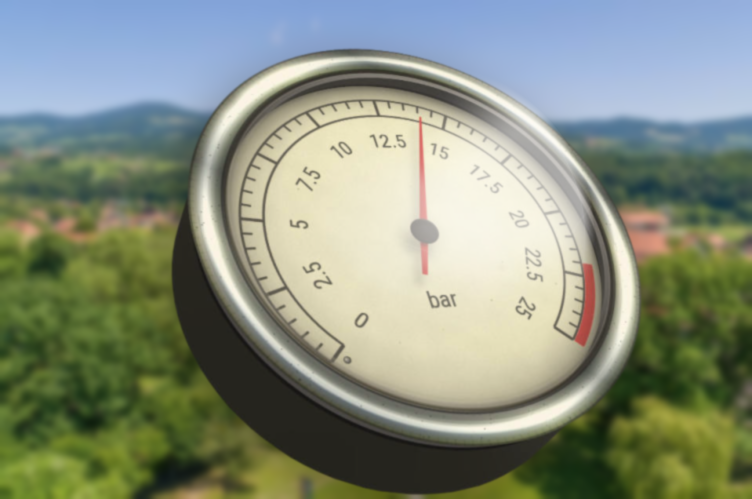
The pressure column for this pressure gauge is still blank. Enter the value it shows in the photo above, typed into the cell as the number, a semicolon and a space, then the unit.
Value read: 14; bar
